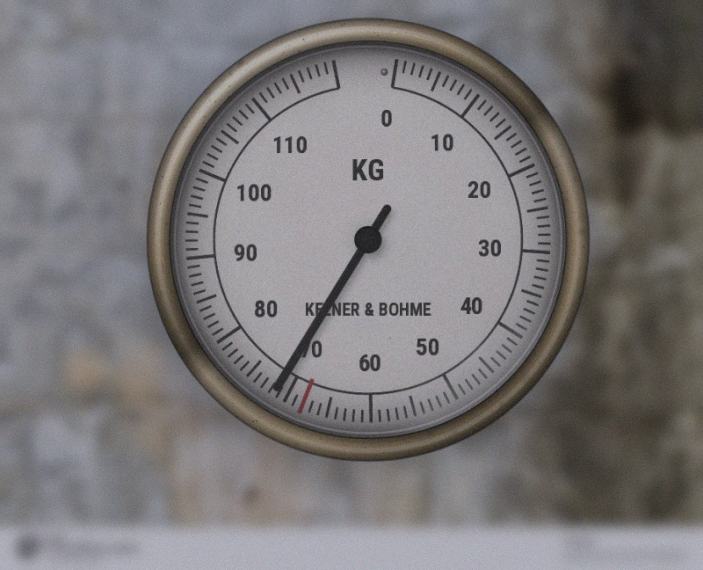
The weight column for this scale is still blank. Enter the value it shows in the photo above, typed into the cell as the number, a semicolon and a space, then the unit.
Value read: 71.5; kg
